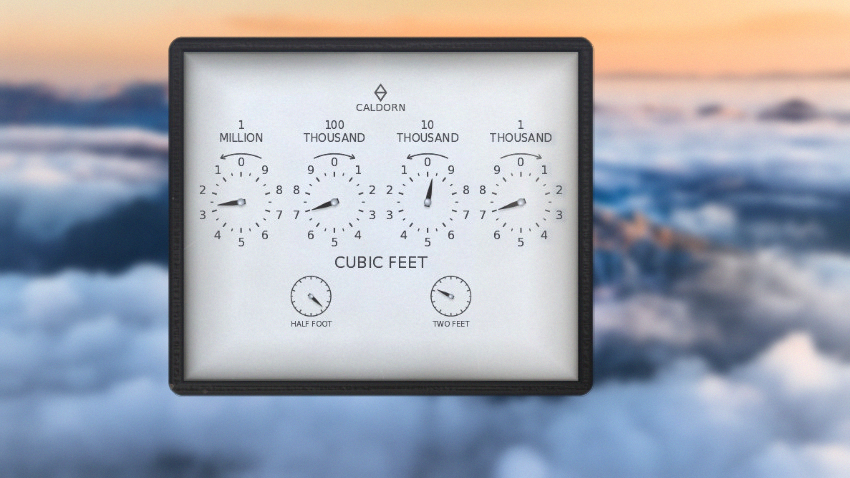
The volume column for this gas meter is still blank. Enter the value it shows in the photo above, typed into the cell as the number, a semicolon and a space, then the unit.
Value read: 269700; ft³
